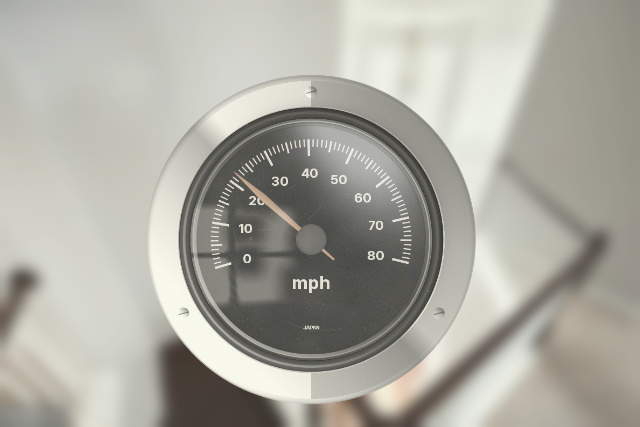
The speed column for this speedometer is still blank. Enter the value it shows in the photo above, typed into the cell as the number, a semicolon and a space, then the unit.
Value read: 22; mph
